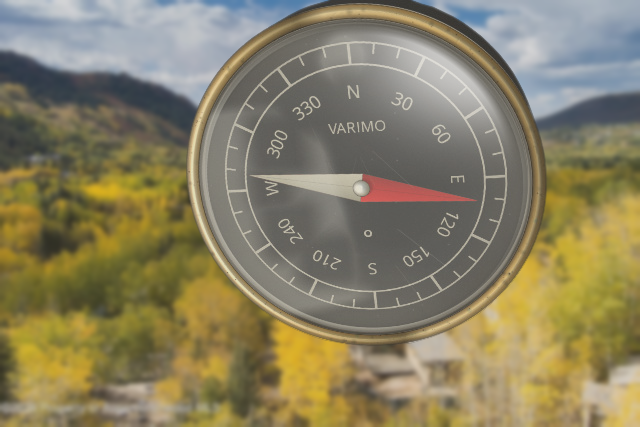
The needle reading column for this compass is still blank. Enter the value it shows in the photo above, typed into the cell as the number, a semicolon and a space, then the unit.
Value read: 100; °
